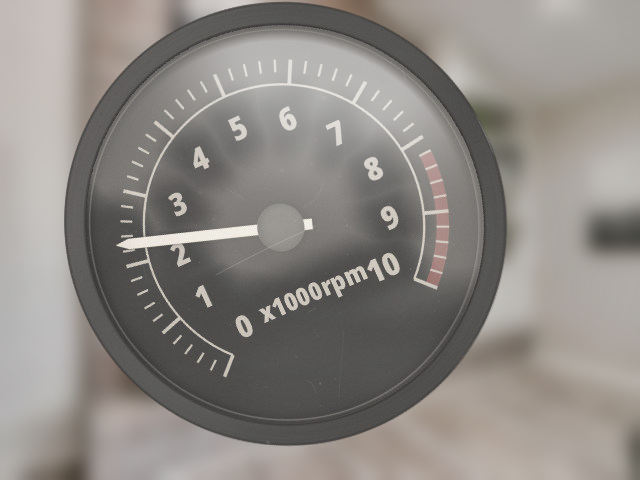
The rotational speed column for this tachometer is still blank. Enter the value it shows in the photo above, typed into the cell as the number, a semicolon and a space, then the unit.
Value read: 2300; rpm
